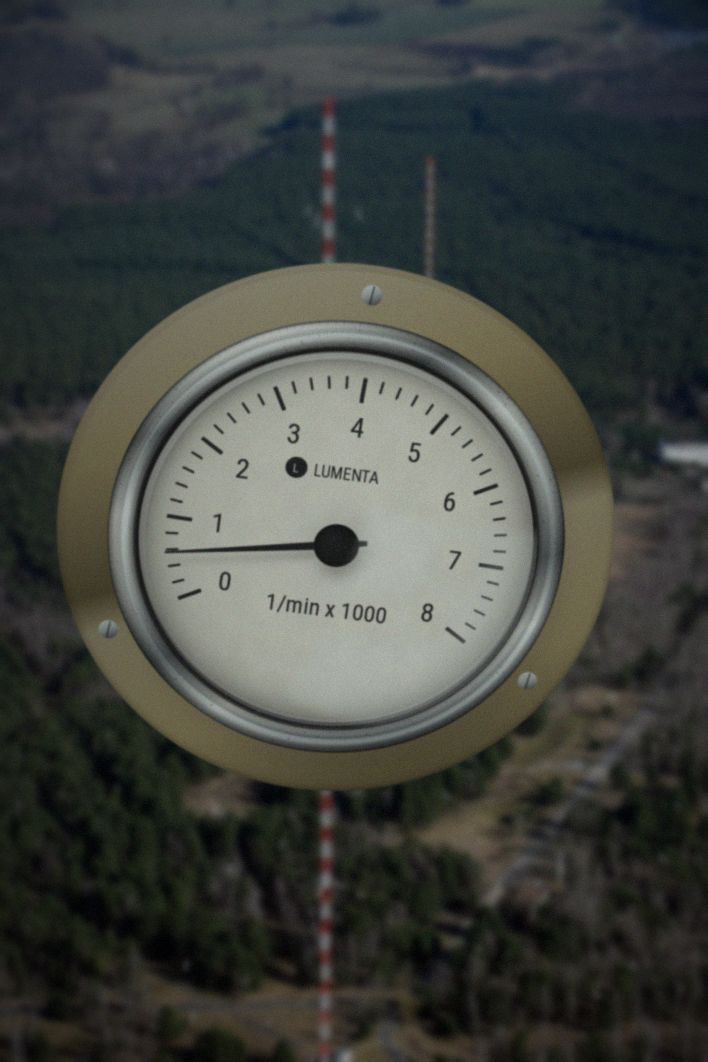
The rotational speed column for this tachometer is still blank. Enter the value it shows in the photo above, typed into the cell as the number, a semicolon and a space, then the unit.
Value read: 600; rpm
